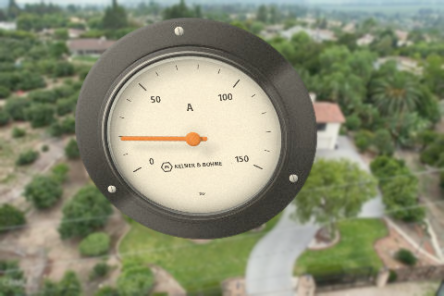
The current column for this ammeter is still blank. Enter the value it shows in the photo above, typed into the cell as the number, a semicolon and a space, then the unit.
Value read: 20; A
